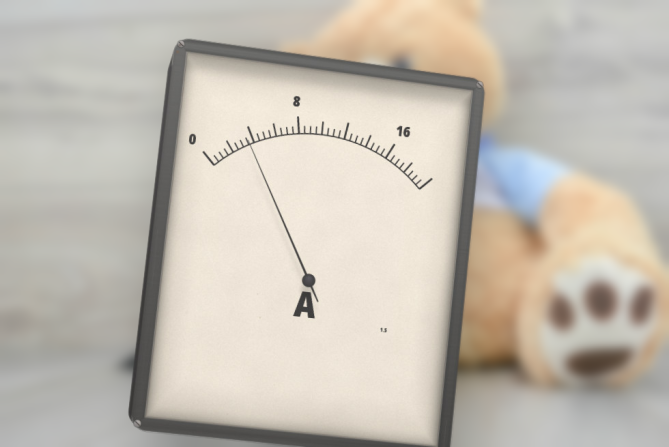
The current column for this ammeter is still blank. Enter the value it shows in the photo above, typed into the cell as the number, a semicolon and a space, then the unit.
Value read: 3.5; A
